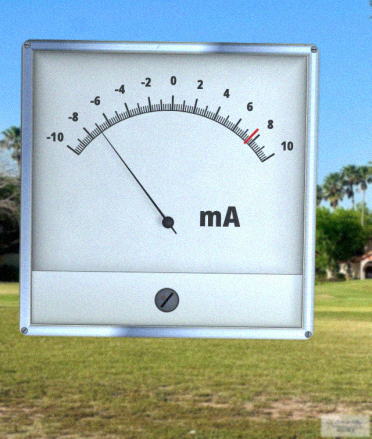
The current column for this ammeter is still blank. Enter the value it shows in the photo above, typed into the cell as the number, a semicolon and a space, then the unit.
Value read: -7; mA
